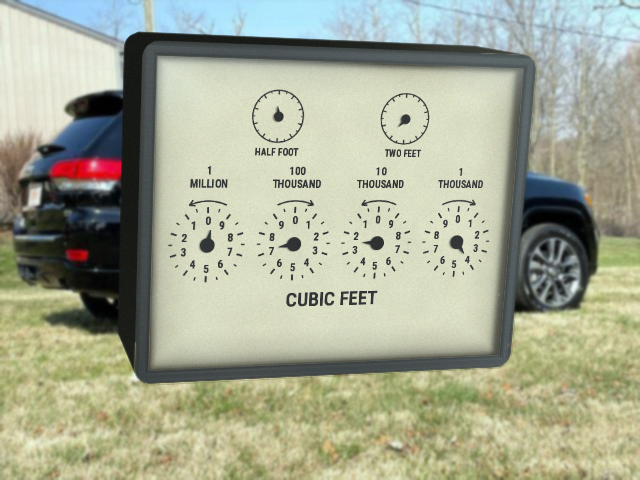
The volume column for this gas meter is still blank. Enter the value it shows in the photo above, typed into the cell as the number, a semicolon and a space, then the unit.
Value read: 972400; ft³
